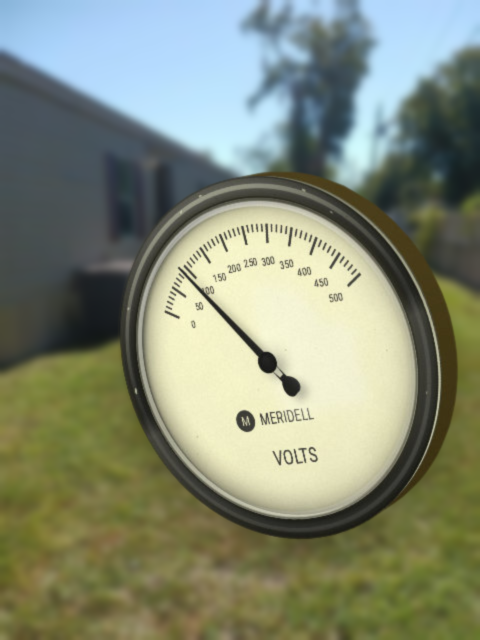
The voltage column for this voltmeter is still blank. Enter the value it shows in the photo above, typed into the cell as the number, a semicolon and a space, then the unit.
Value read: 100; V
